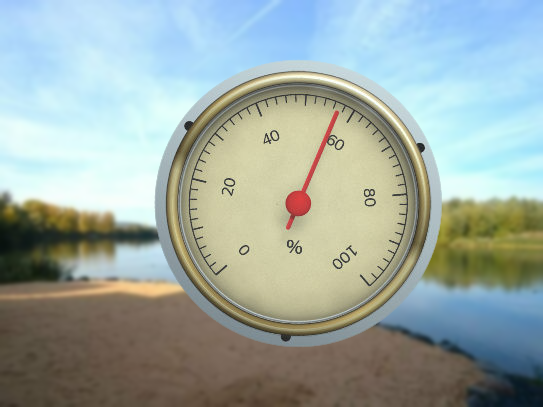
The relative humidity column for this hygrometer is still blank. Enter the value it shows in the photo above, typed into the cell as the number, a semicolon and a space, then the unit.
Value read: 57; %
